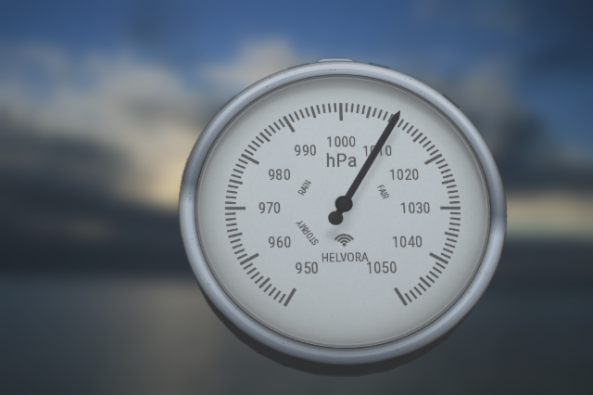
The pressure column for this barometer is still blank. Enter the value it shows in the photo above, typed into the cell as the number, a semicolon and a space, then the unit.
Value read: 1010; hPa
